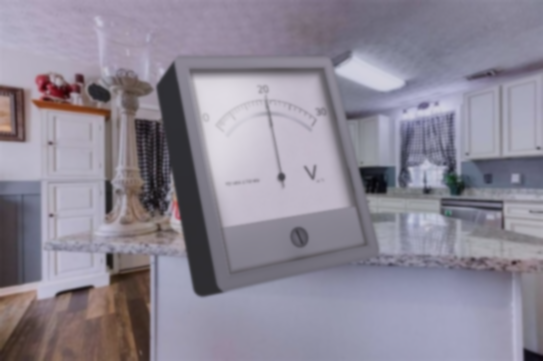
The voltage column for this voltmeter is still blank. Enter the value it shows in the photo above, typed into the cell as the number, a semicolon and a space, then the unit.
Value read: 20; V
